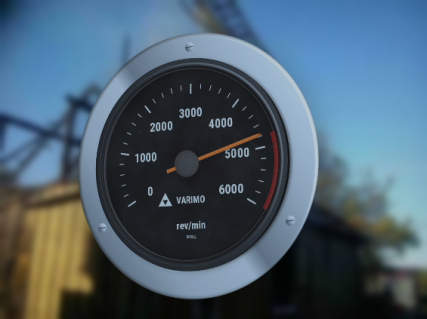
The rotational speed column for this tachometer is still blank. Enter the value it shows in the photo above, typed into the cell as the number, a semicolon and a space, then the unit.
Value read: 4800; rpm
